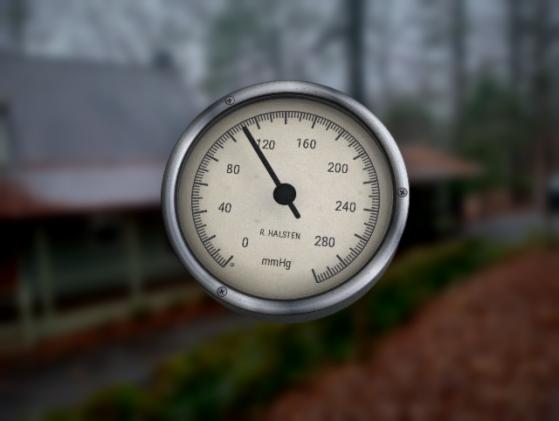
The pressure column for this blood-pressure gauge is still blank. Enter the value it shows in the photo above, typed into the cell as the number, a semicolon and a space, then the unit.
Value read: 110; mmHg
